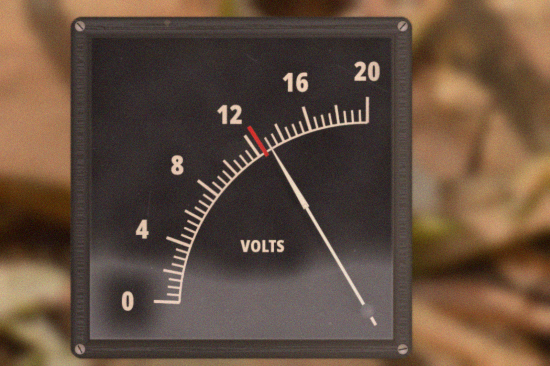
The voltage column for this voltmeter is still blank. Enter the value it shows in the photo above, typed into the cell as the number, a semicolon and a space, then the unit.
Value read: 13; V
